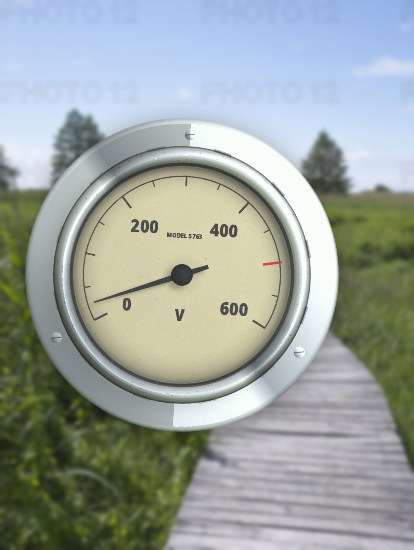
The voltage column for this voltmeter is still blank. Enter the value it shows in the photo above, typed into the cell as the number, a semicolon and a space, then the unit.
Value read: 25; V
